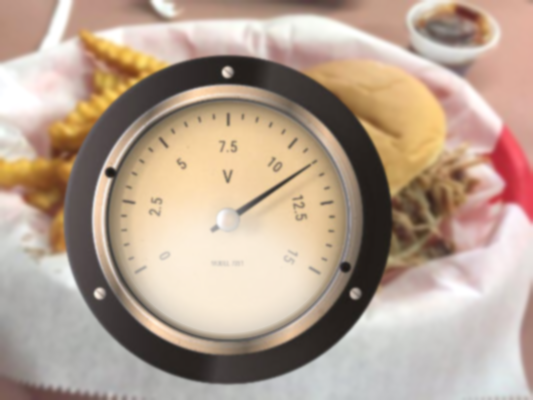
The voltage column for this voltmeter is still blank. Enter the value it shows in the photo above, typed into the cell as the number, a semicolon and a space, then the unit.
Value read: 11; V
